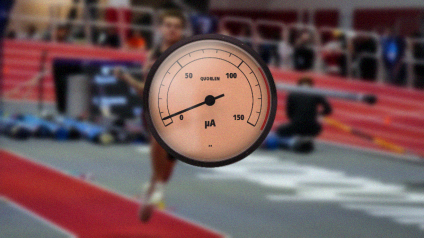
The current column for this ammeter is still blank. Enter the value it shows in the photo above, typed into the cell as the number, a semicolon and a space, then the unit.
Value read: 5; µA
